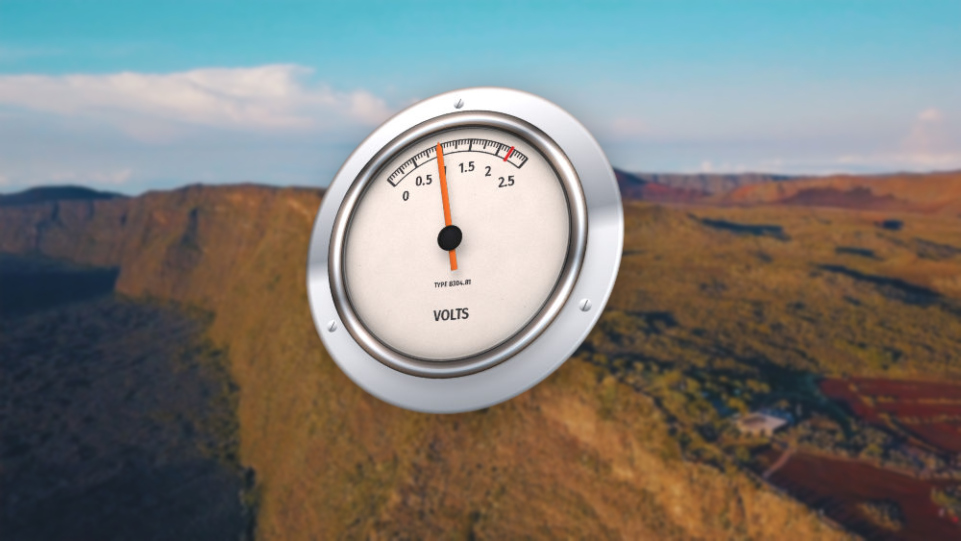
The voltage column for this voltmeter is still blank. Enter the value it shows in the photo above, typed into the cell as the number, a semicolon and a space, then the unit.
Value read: 1; V
